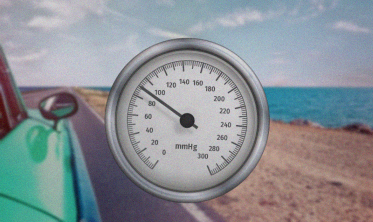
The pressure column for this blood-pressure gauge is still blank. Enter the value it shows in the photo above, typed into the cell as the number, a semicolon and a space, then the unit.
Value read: 90; mmHg
